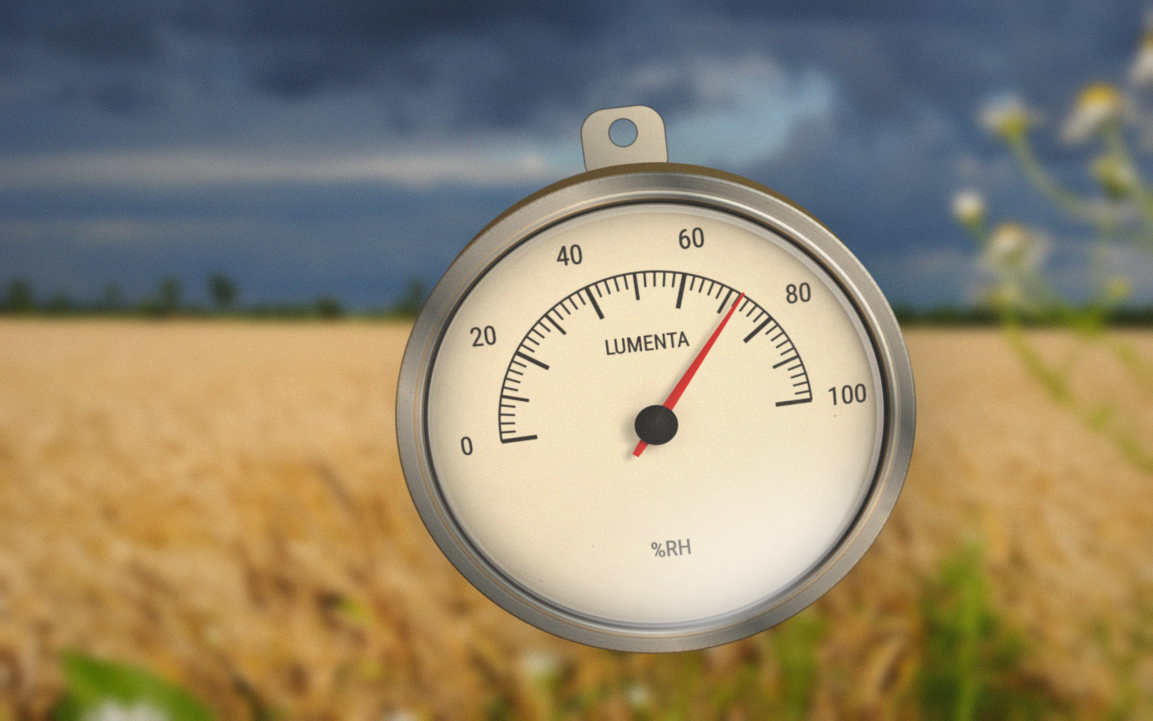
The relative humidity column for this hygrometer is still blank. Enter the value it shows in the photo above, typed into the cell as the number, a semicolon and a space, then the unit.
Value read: 72; %
